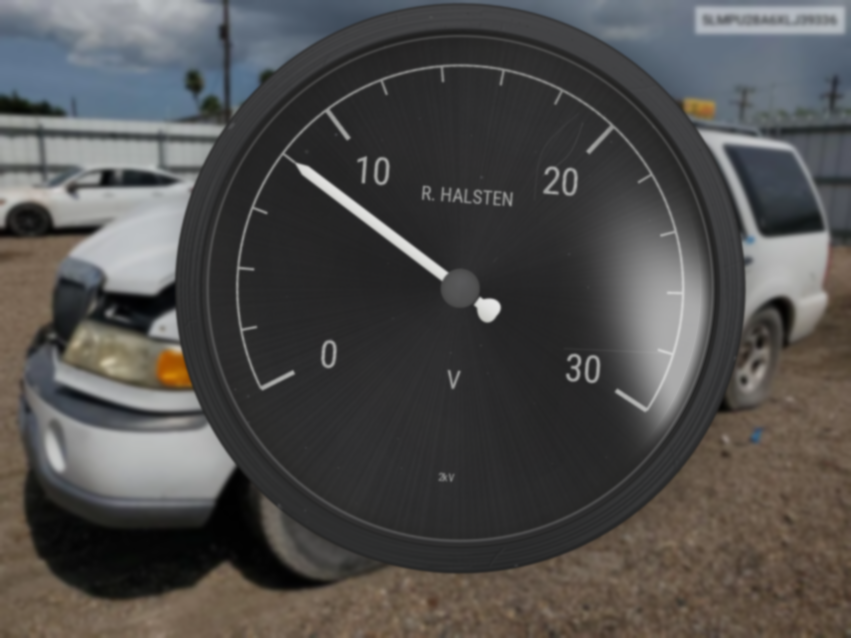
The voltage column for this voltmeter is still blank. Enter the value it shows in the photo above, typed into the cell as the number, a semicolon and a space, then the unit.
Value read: 8; V
